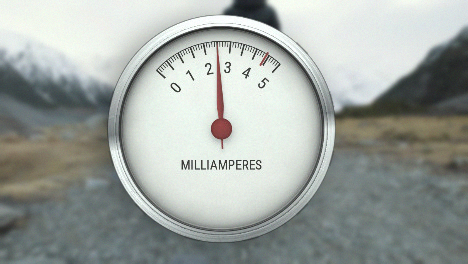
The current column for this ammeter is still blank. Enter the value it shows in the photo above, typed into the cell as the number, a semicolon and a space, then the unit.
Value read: 2.5; mA
